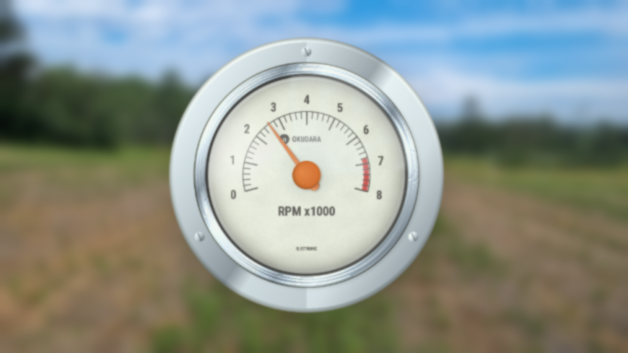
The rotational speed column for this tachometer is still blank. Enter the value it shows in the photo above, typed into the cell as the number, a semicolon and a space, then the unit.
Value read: 2600; rpm
